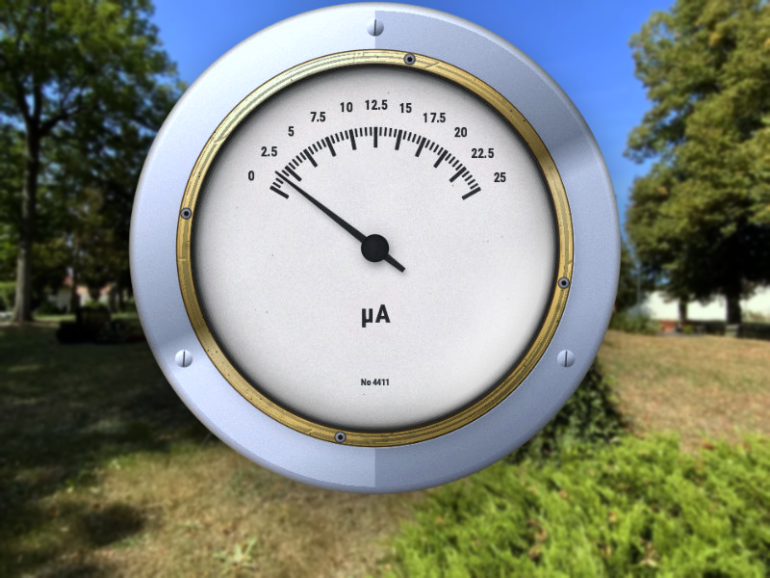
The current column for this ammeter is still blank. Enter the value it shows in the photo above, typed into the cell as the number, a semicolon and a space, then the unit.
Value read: 1.5; µA
